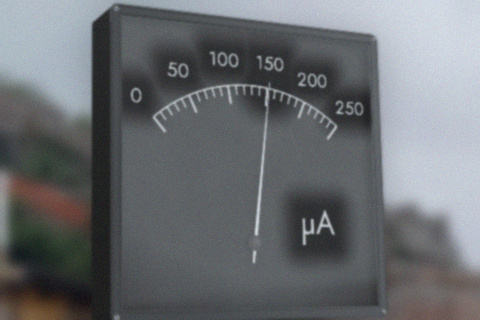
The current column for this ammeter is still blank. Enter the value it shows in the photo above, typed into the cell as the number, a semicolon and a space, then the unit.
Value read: 150; µA
